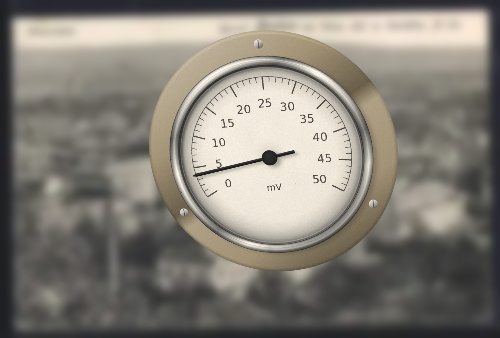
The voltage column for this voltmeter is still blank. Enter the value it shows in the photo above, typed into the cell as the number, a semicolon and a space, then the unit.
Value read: 4; mV
